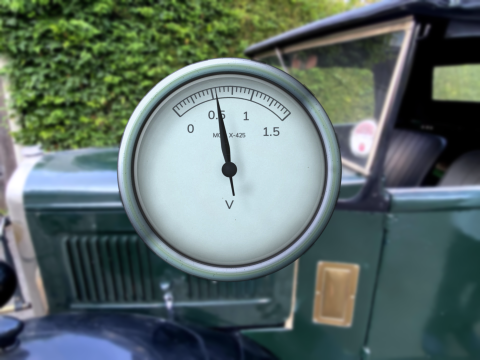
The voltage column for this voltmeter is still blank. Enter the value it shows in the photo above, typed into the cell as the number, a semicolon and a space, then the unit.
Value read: 0.55; V
